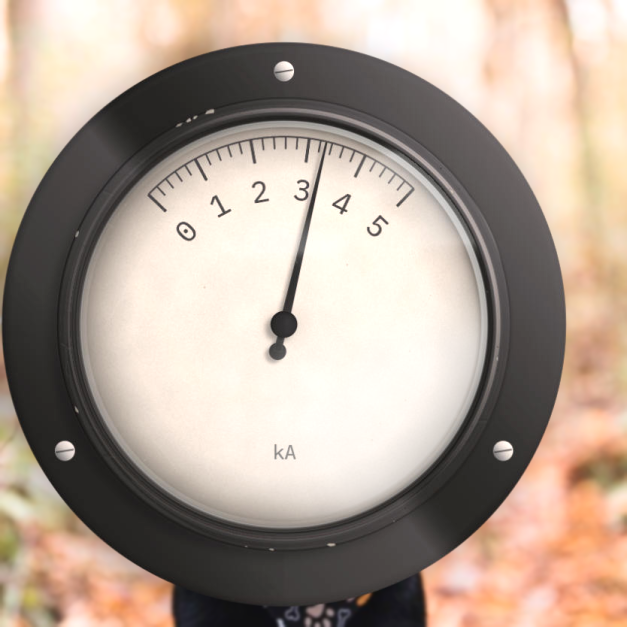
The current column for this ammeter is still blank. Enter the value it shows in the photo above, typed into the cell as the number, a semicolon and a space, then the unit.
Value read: 3.3; kA
